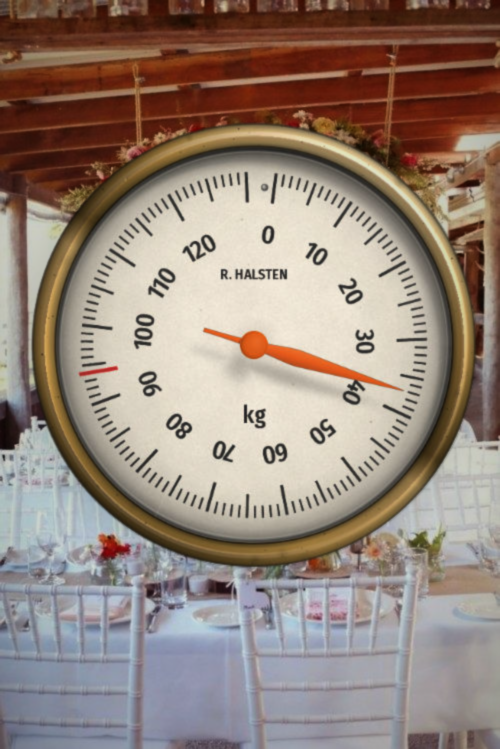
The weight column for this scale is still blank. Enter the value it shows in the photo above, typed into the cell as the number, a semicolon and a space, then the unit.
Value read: 37; kg
